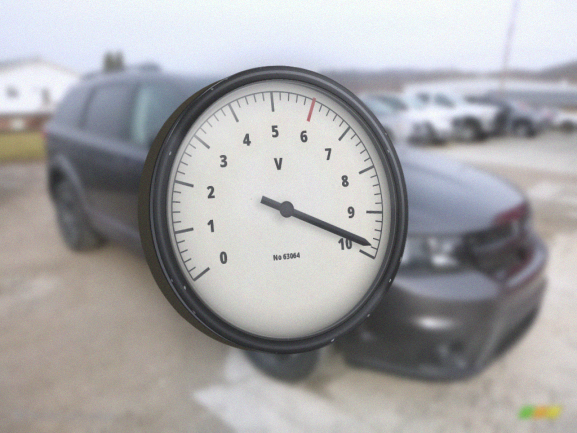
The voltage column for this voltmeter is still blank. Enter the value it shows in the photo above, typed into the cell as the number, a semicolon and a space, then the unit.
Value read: 9.8; V
